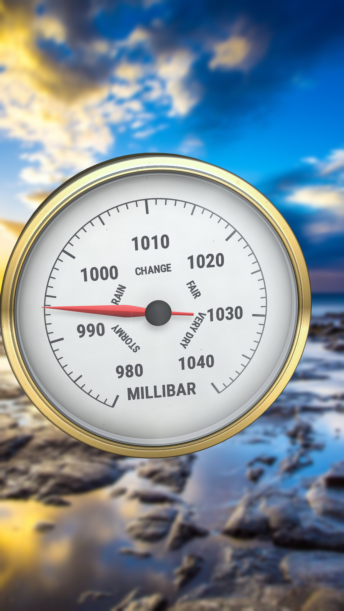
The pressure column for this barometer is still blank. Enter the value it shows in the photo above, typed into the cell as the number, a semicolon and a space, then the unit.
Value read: 994; mbar
